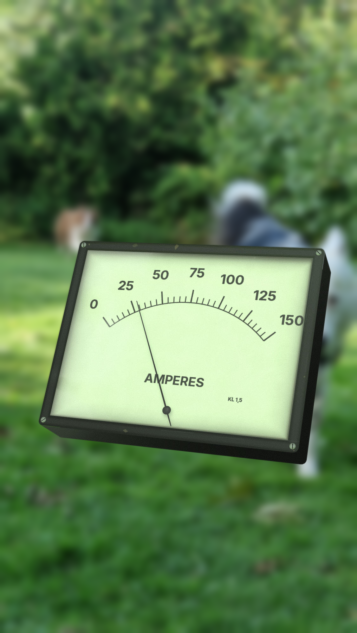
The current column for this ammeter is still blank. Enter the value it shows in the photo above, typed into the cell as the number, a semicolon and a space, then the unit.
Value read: 30; A
